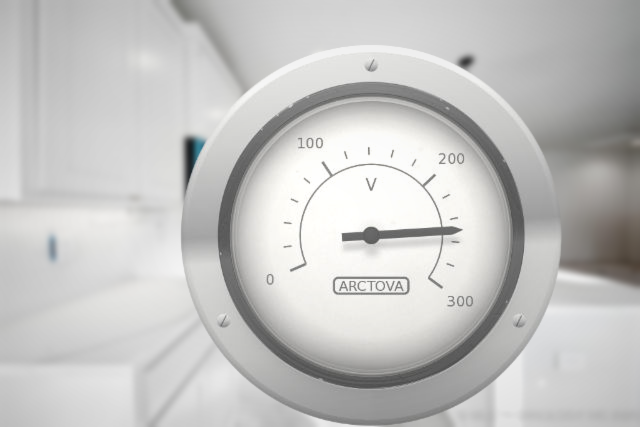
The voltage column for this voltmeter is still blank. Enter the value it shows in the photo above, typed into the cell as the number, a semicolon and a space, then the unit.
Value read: 250; V
